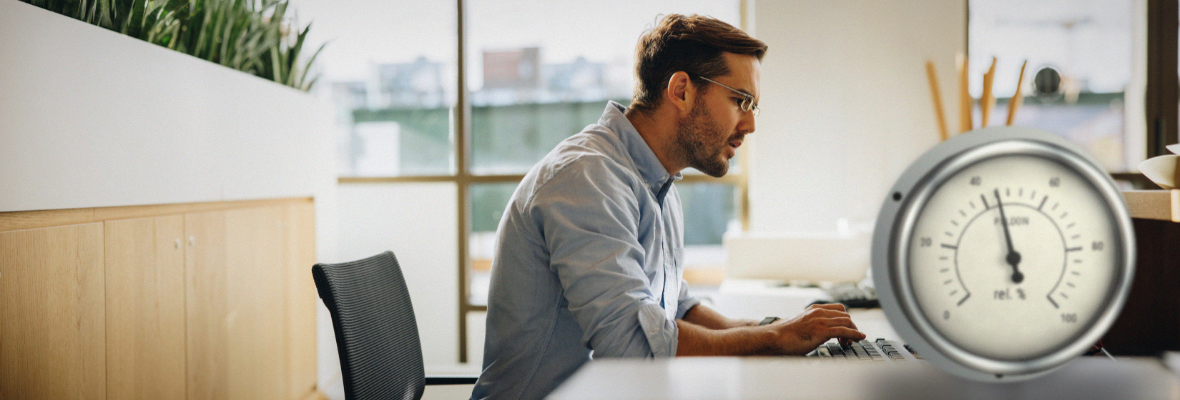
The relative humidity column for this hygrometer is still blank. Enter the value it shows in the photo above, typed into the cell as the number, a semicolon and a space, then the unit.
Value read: 44; %
